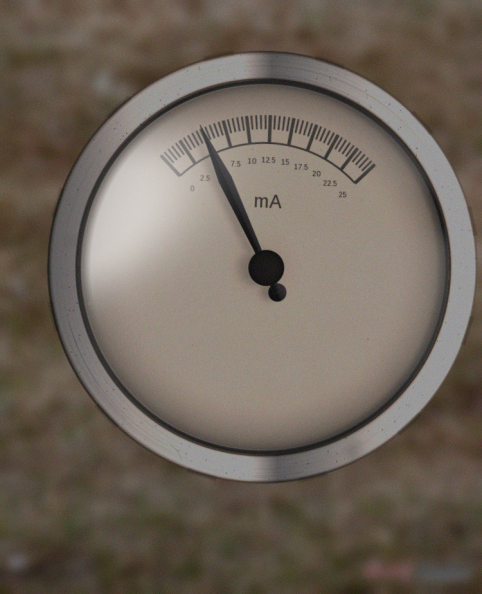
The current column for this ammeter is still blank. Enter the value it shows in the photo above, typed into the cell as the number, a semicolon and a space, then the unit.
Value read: 5; mA
